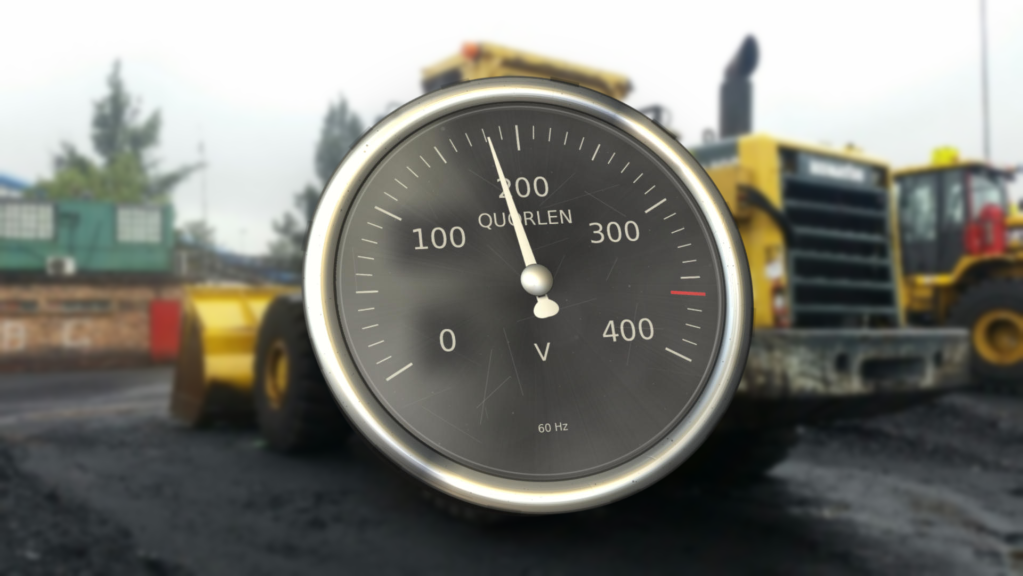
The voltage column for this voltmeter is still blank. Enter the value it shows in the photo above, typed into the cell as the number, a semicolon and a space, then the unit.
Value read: 180; V
